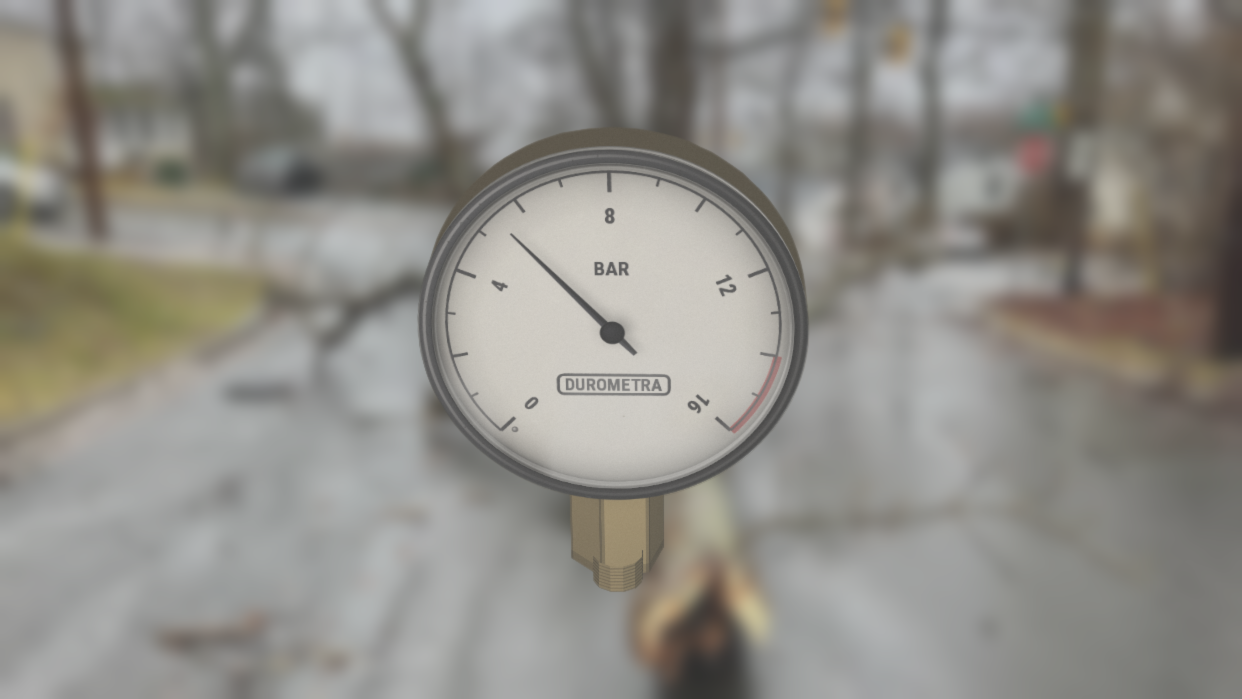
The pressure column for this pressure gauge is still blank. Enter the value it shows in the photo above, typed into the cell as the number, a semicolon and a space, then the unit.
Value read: 5.5; bar
